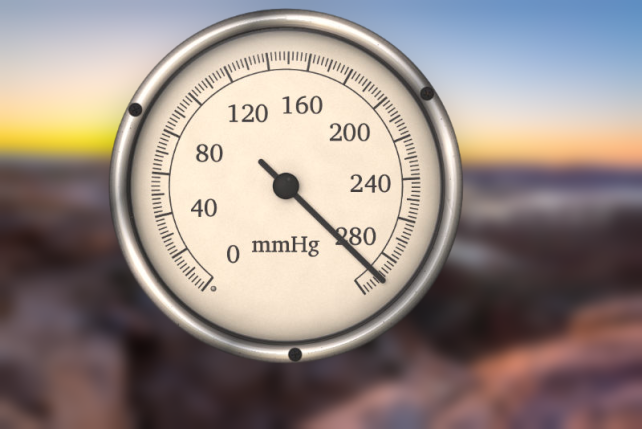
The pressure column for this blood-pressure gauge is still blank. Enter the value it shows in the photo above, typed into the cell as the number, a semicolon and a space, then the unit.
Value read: 290; mmHg
